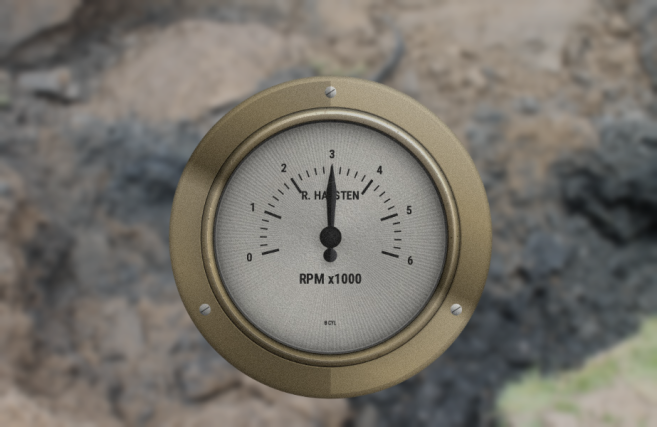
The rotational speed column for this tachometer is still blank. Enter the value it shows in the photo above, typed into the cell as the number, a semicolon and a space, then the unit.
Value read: 3000; rpm
